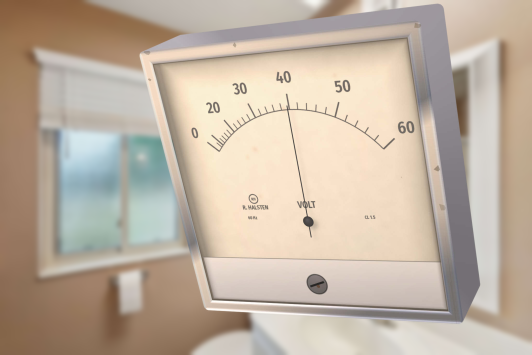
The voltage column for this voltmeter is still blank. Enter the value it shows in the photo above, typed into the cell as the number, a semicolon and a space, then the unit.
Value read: 40; V
